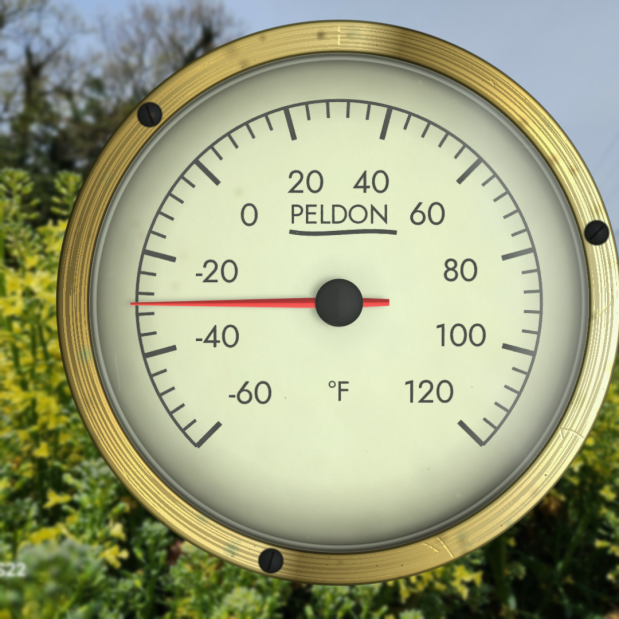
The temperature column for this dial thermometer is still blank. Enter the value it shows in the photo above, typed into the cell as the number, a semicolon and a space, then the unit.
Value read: -30; °F
